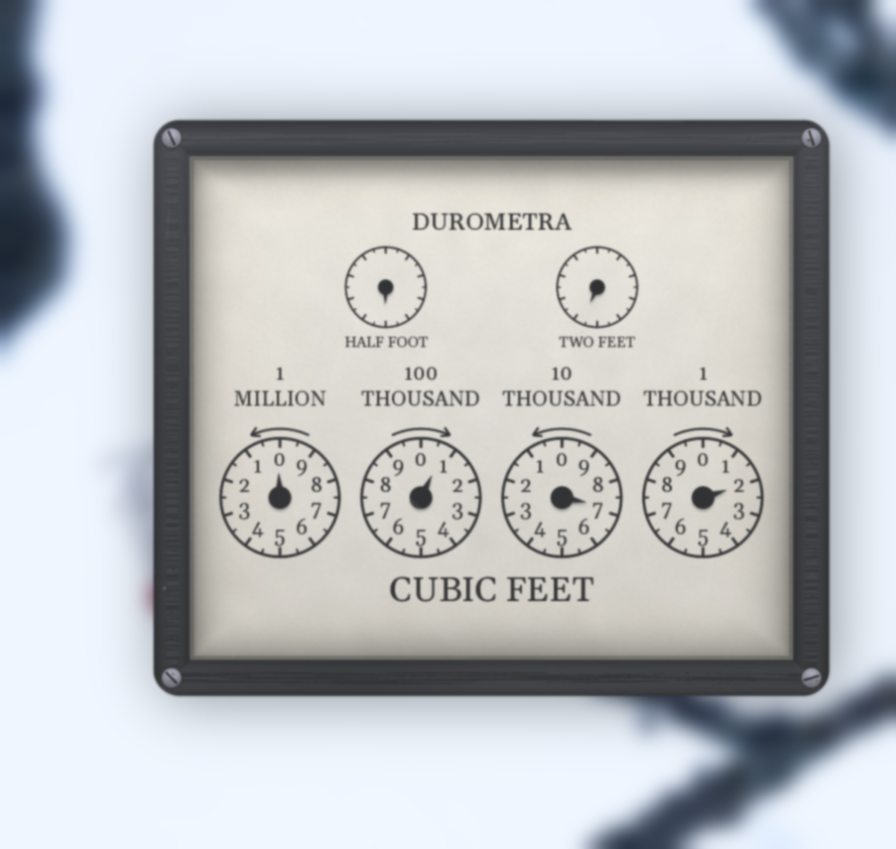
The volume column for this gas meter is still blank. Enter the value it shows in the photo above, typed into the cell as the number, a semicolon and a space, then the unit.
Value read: 7200; ft³
